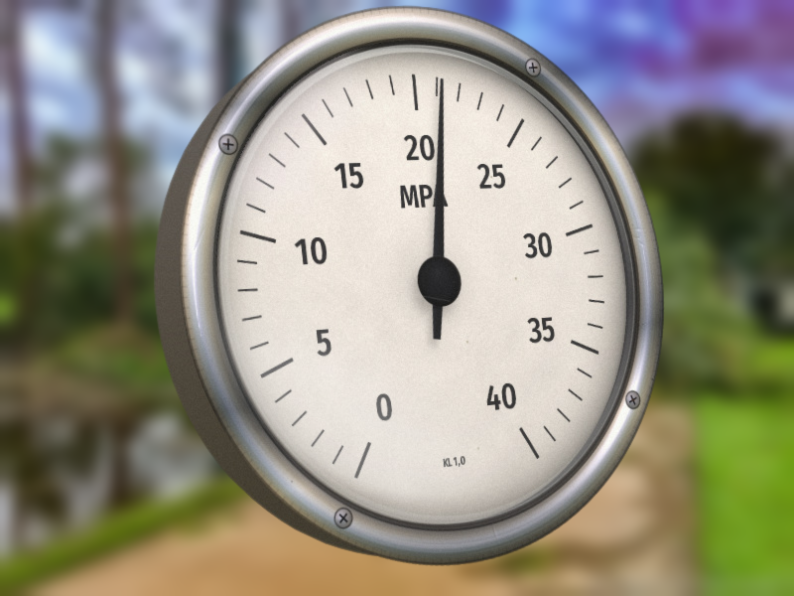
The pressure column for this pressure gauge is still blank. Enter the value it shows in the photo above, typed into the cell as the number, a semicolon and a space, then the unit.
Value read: 21; MPa
